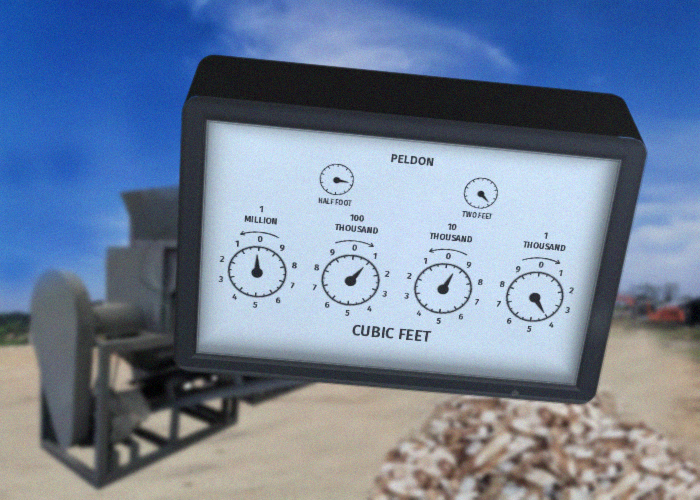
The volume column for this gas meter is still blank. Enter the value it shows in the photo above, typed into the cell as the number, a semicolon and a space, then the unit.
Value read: 9400; ft³
